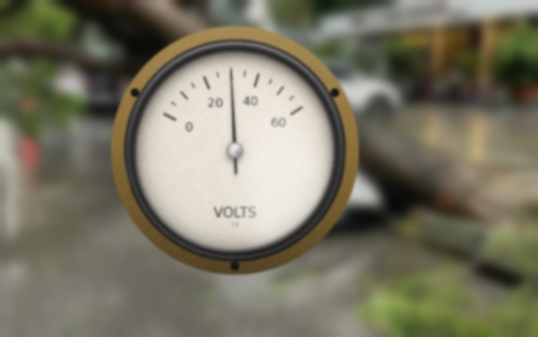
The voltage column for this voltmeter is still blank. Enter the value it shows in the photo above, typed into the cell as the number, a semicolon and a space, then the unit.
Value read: 30; V
